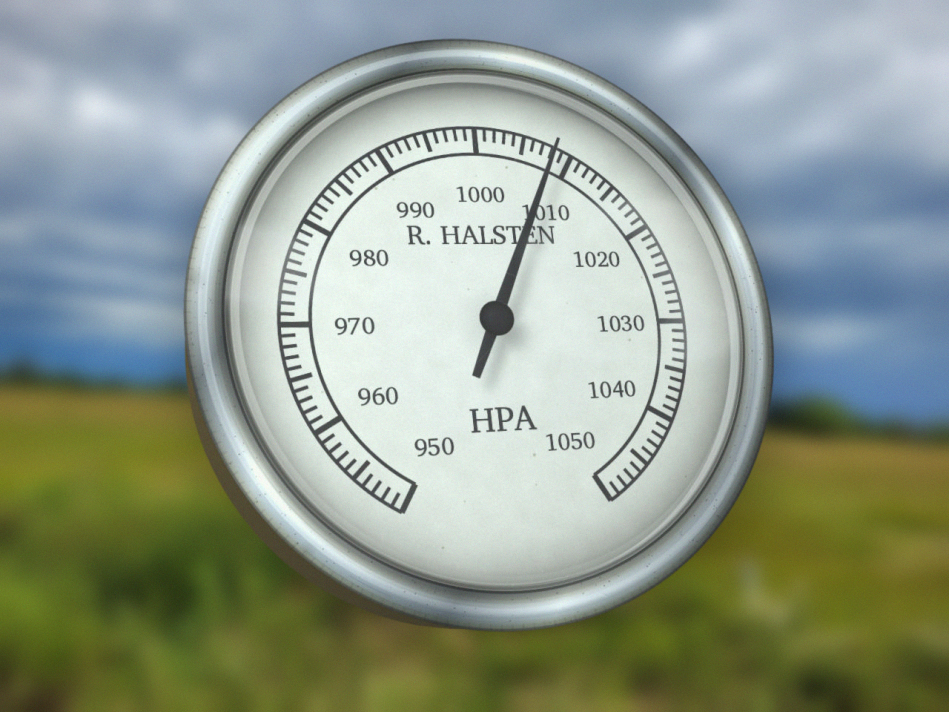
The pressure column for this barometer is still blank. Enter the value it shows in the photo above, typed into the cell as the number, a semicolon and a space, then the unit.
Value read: 1008; hPa
